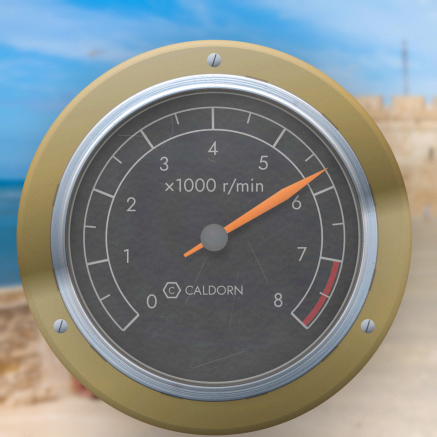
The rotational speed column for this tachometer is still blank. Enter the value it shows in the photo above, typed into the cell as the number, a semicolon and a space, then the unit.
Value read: 5750; rpm
